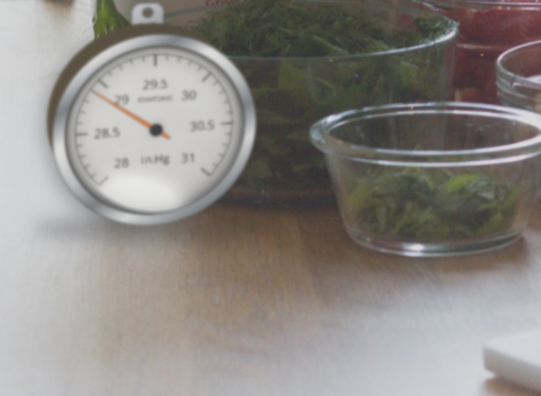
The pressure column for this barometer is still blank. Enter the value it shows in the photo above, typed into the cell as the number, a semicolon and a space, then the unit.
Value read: 28.9; inHg
